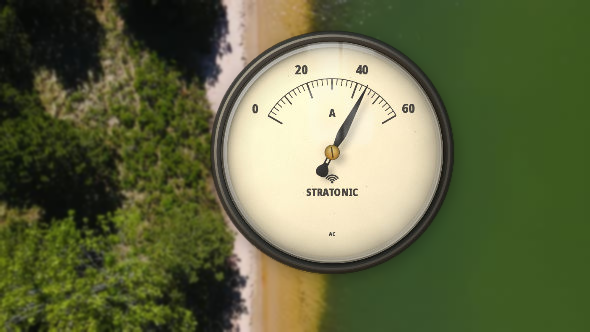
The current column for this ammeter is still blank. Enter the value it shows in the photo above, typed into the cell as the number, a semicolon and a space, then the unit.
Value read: 44; A
